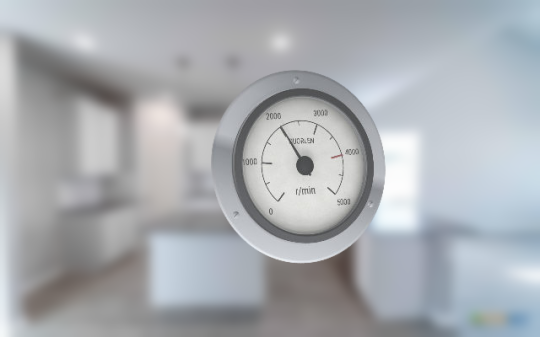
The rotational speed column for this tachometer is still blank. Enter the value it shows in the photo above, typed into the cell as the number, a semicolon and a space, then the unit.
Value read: 2000; rpm
